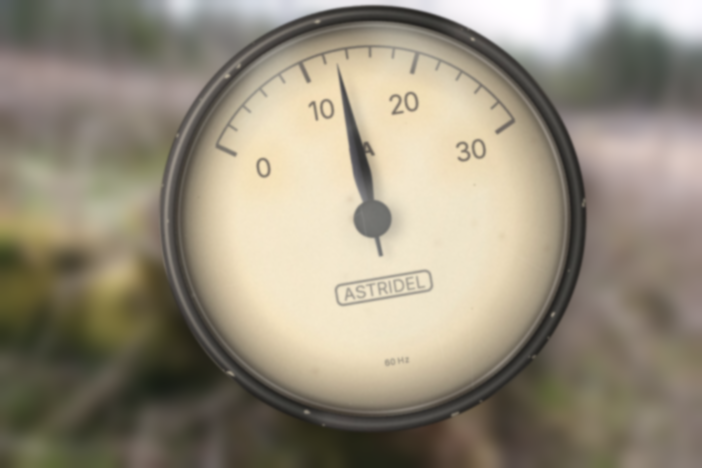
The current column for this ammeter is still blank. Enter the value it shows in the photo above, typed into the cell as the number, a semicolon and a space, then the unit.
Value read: 13; µA
